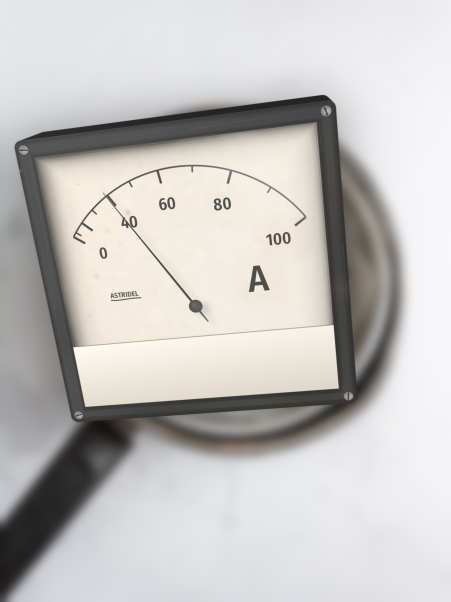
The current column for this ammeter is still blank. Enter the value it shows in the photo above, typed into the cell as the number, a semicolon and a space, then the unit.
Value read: 40; A
